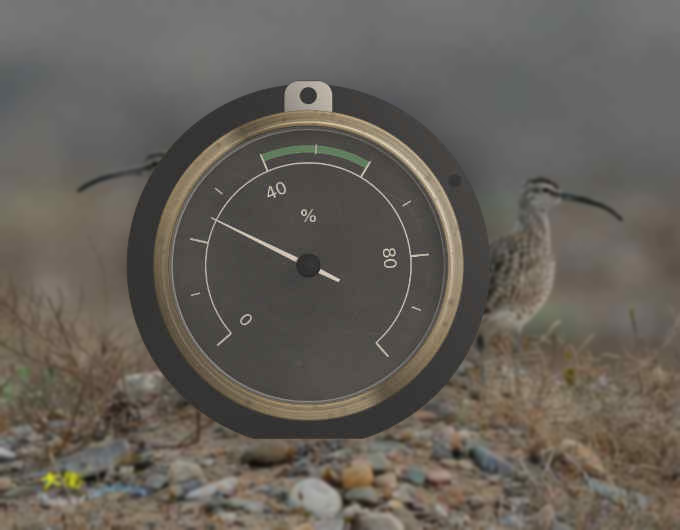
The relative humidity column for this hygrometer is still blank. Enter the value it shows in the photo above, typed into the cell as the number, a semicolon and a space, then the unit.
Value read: 25; %
